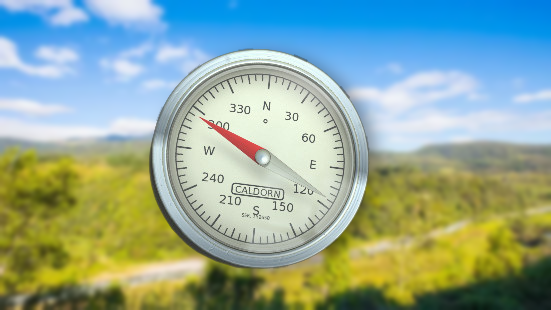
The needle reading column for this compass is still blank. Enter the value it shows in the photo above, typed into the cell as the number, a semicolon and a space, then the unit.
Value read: 295; °
